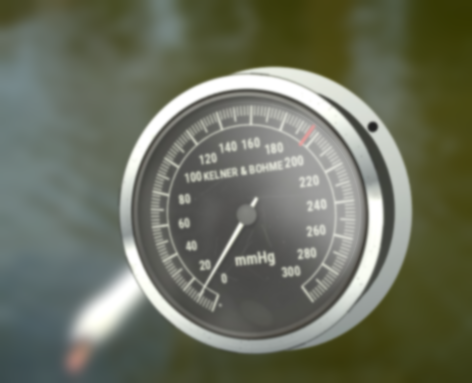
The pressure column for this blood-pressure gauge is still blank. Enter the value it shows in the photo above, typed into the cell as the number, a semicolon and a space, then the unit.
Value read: 10; mmHg
